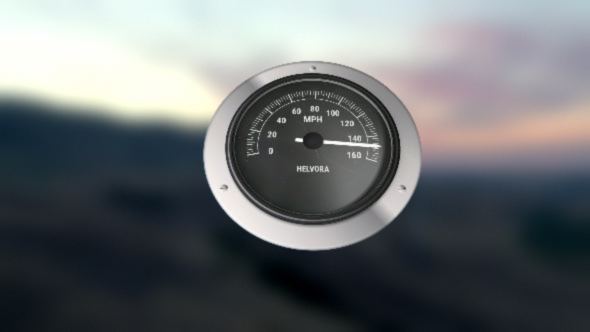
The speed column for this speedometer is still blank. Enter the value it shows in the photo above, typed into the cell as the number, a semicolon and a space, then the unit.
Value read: 150; mph
